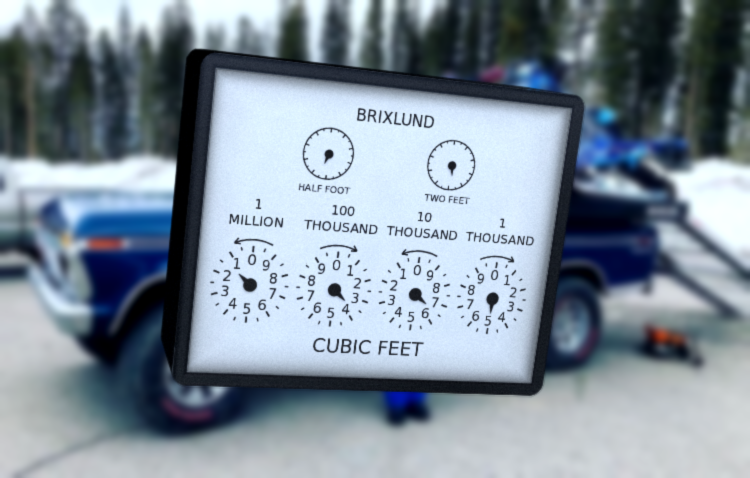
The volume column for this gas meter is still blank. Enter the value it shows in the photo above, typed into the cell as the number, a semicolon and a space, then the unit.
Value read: 136500; ft³
